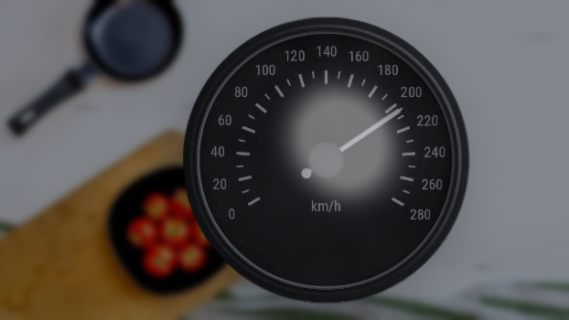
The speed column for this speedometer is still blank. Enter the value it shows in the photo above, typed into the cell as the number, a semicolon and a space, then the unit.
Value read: 205; km/h
